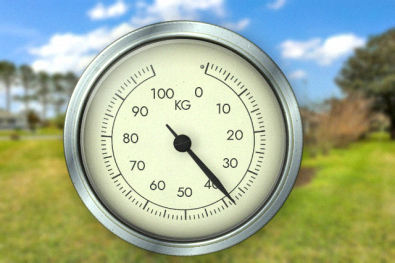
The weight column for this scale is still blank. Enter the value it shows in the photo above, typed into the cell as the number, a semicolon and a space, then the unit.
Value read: 38; kg
